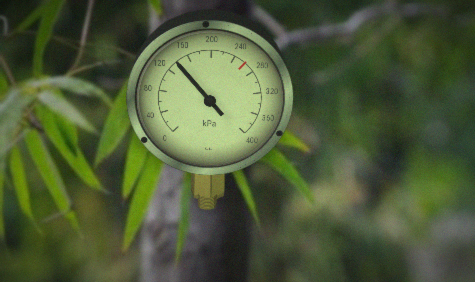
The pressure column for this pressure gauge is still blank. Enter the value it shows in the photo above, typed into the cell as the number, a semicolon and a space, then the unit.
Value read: 140; kPa
